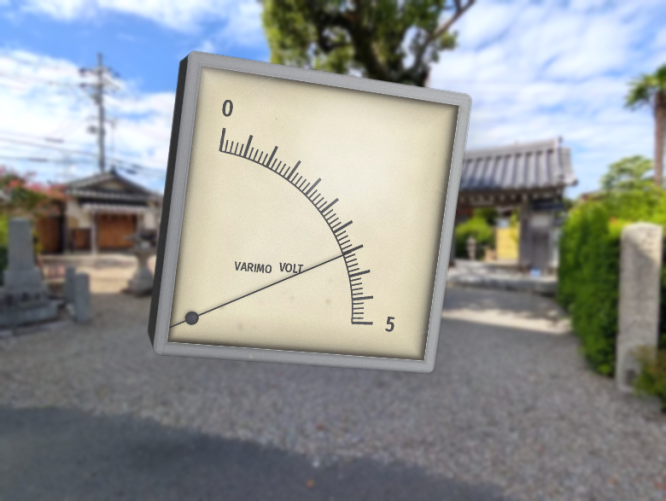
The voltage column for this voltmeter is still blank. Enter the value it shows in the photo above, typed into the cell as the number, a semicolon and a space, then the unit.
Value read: 3.5; V
